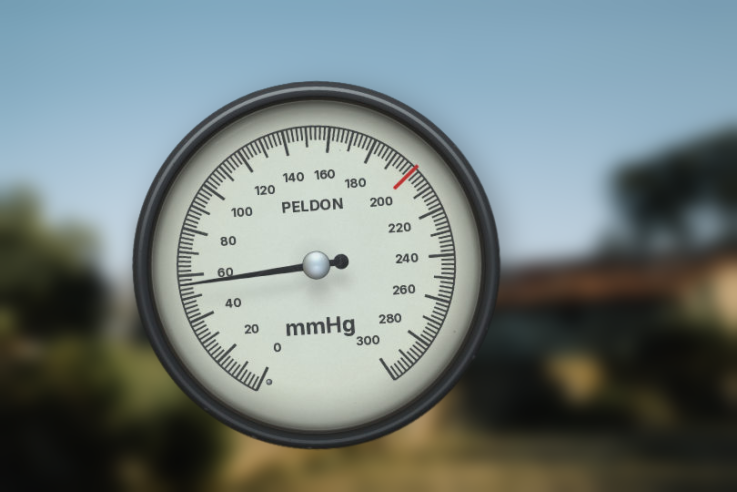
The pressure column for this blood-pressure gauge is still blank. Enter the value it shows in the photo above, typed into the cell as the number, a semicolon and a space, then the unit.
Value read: 56; mmHg
